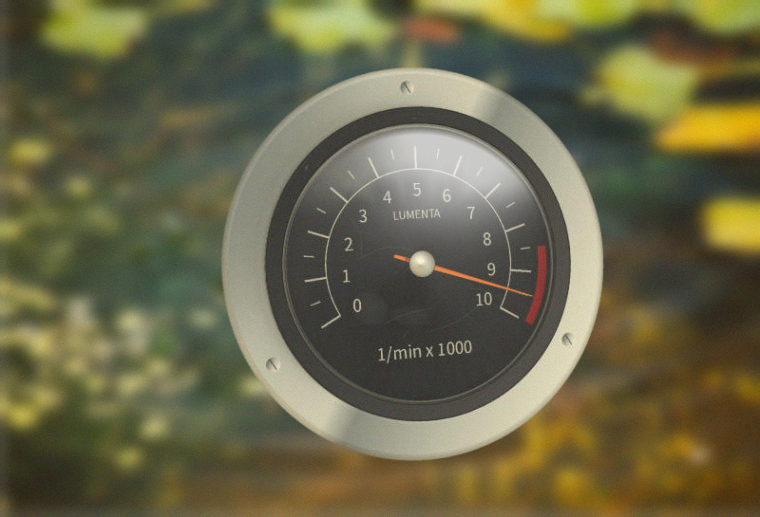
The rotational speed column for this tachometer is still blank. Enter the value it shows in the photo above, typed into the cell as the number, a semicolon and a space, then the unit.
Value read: 9500; rpm
